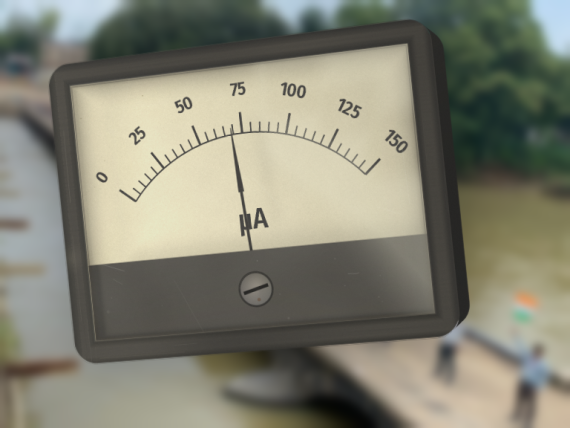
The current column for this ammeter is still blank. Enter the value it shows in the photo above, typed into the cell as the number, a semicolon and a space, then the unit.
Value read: 70; µA
